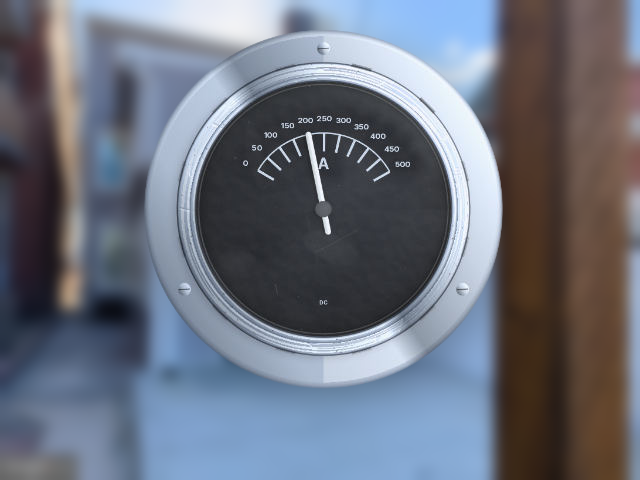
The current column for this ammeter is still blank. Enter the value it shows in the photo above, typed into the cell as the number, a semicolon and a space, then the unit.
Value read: 200; A
